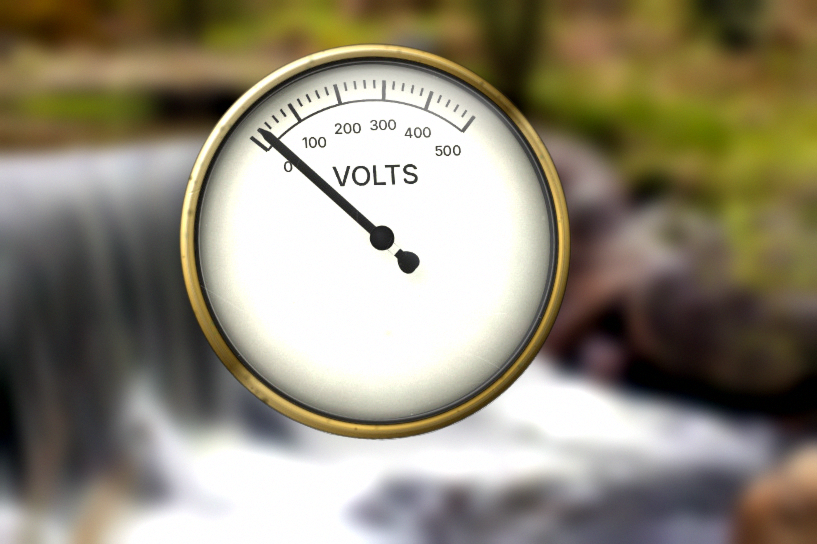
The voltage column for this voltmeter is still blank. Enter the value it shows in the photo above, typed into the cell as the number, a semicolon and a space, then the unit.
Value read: 20; V
